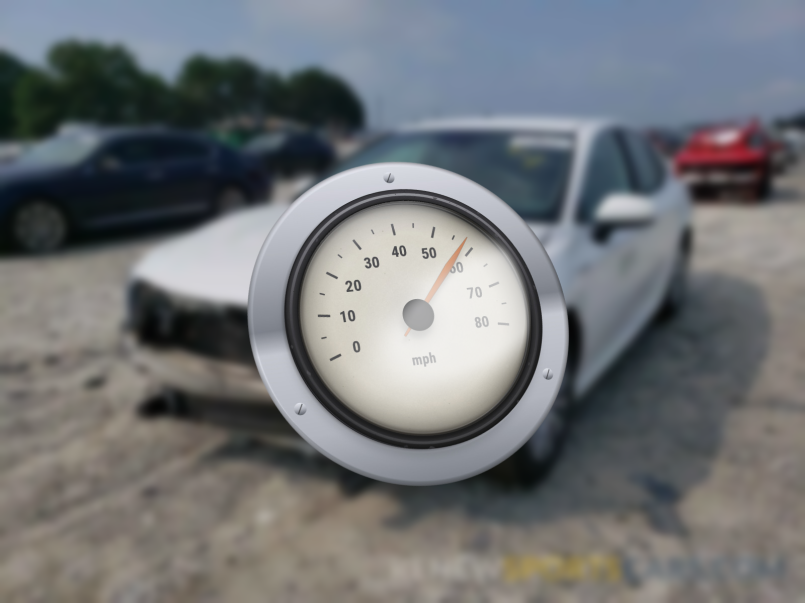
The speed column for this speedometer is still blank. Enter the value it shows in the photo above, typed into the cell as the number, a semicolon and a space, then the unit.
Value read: 57.5; mph
